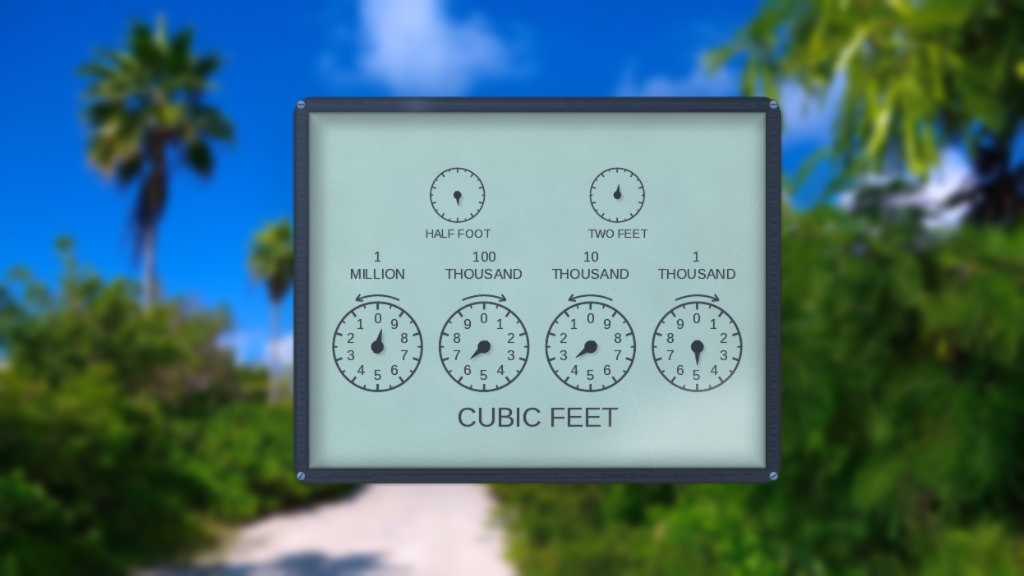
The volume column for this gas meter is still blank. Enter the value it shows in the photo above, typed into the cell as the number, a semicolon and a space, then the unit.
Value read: 963500; ft³
